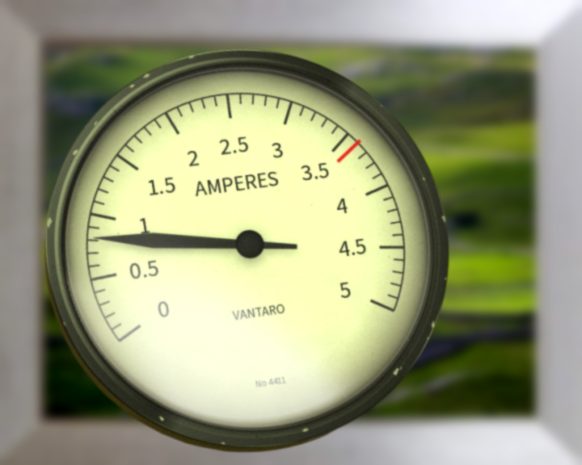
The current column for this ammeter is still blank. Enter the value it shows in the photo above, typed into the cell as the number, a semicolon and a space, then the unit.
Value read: 0.8; A
